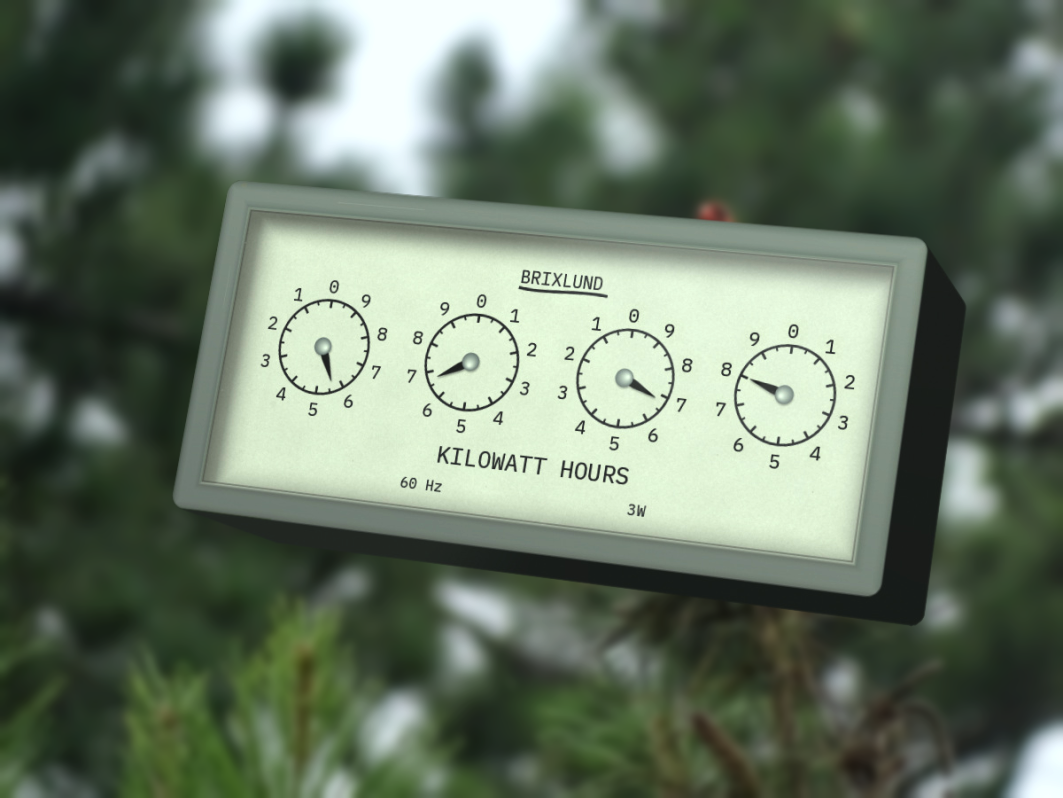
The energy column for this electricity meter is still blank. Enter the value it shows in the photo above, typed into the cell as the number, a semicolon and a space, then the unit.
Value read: 5668; kWh
